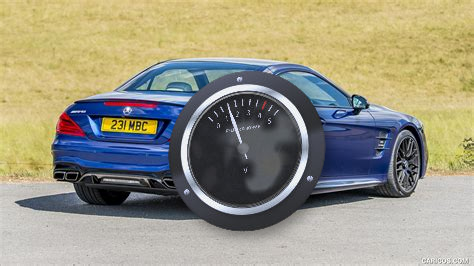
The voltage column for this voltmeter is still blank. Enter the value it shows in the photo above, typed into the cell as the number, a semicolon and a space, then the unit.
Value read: 1.5; V
